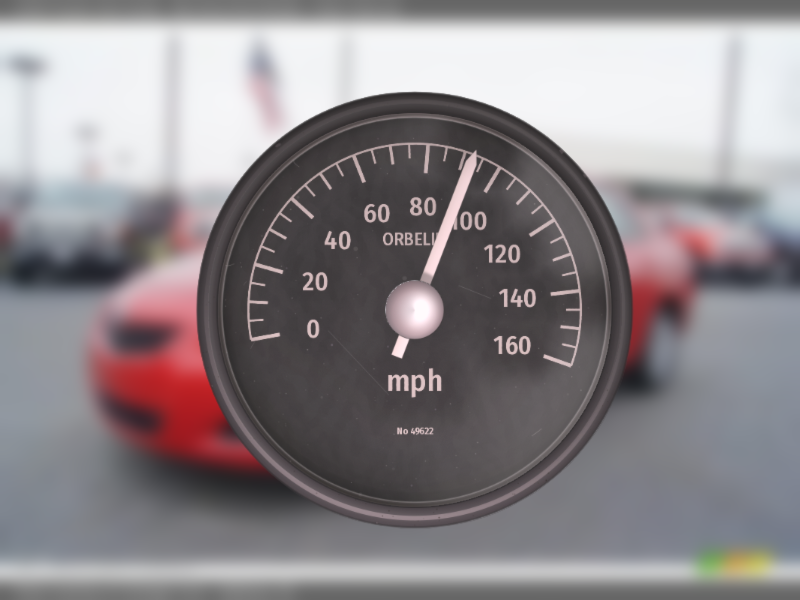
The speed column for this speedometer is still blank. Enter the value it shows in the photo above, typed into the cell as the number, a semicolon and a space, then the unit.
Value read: 92.5; mph
